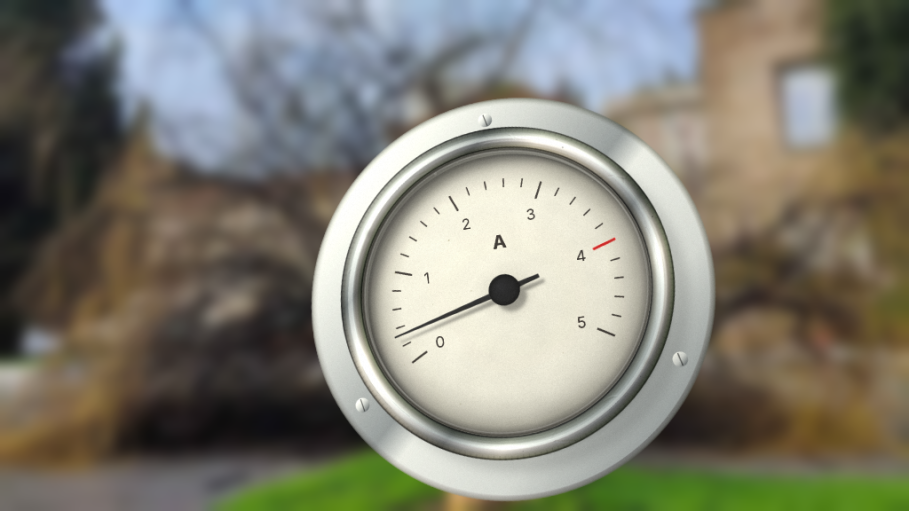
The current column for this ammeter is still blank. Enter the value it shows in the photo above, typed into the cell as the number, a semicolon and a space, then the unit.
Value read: 0.3; A
